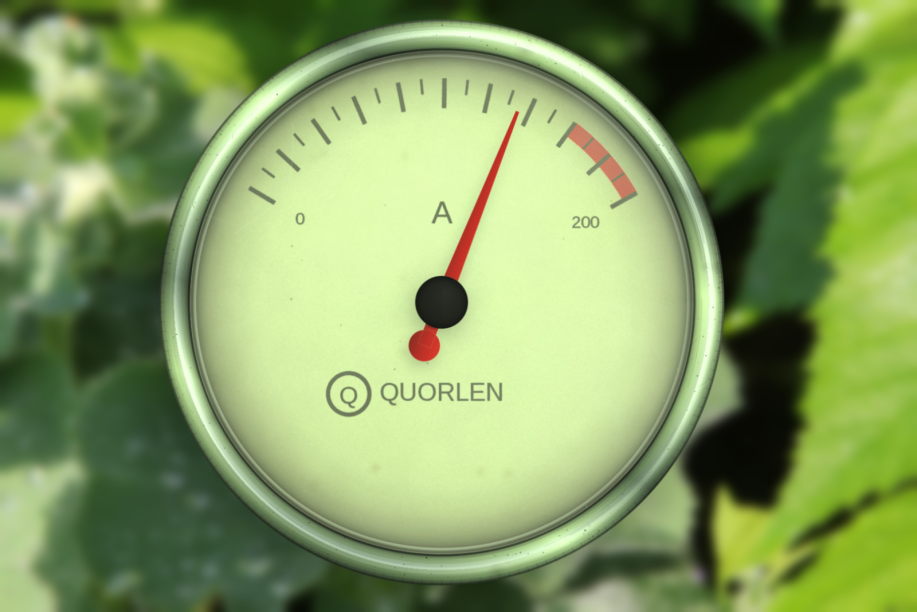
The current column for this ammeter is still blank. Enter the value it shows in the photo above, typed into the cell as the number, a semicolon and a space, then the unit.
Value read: 135; A
